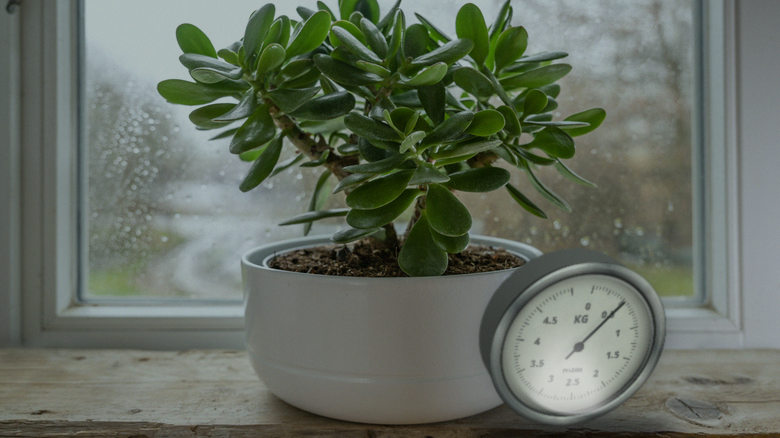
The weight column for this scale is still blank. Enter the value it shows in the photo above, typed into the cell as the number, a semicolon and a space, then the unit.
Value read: 0.5; kg
